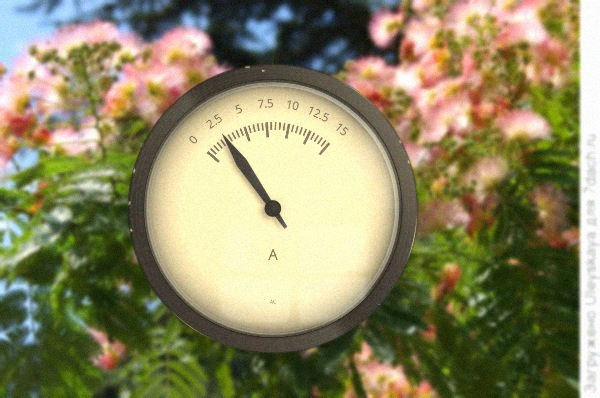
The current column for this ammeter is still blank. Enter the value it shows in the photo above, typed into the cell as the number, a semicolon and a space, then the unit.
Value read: 2.5; A
